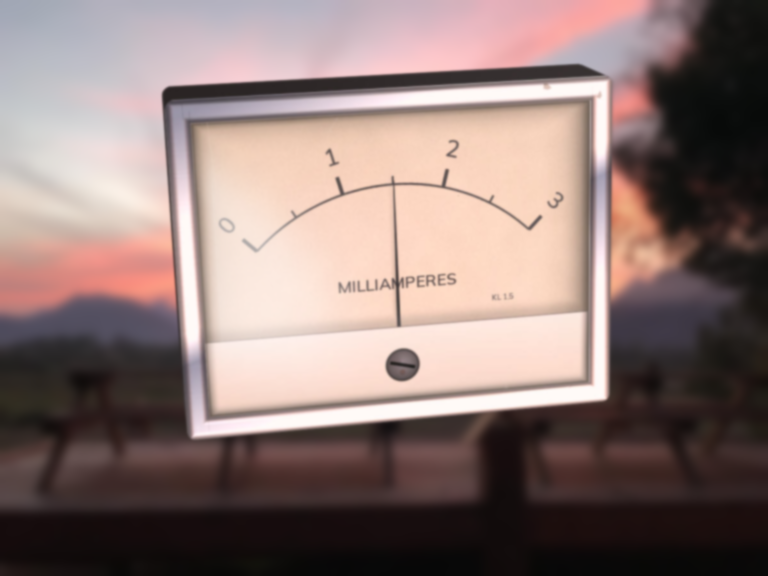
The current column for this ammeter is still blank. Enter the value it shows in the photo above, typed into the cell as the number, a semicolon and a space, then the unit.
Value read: 1.5; mA
